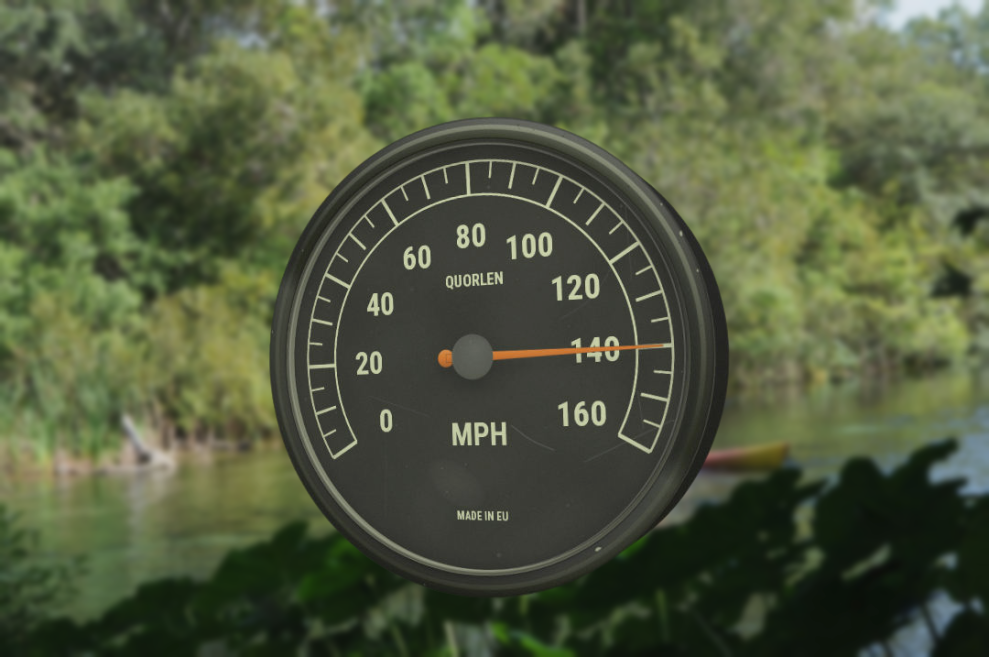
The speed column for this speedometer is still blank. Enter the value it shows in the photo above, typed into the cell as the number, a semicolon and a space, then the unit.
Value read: 140; mph
